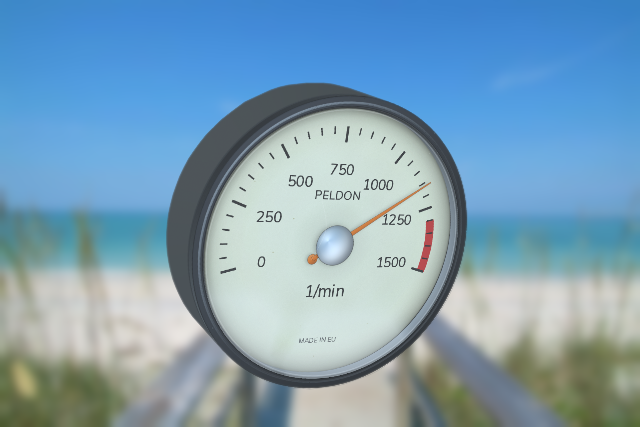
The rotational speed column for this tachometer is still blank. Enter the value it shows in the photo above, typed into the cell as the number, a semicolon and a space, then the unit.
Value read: 1150; rpm
